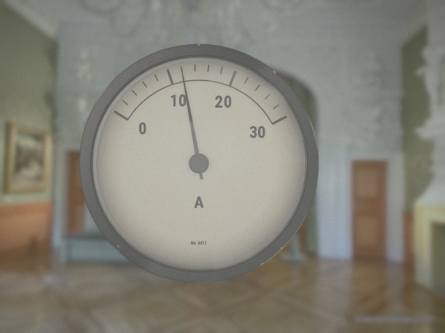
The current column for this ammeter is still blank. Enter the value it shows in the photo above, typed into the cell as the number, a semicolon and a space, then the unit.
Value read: 12; A
